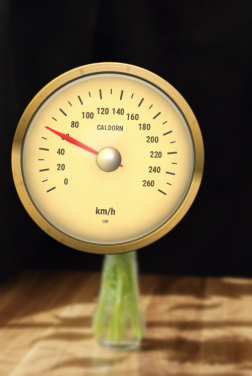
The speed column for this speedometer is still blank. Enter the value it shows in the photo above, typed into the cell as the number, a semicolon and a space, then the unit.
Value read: 60; km/h
